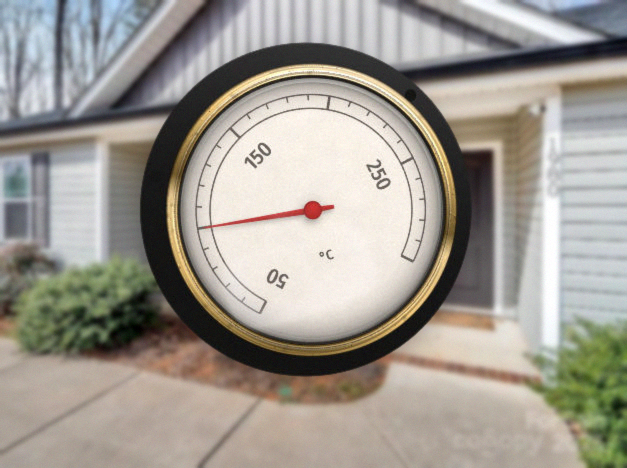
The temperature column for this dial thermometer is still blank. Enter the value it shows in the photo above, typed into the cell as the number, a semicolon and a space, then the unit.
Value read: 100; °C
